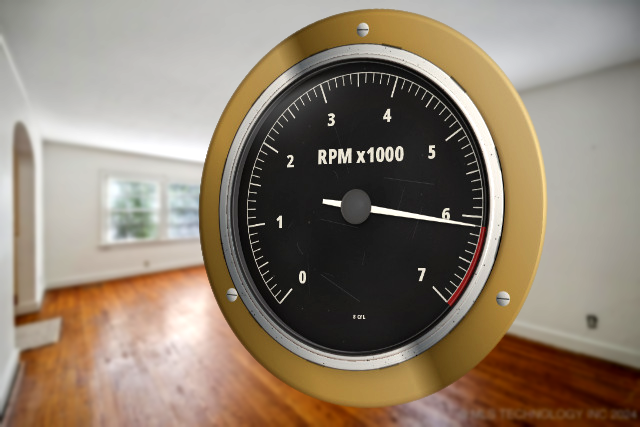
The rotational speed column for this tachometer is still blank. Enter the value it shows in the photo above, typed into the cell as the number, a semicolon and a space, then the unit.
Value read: 6100; rpm
